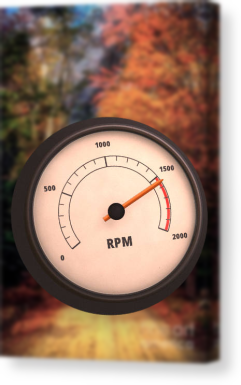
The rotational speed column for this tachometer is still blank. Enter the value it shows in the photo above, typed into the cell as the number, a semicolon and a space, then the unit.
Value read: 1550; rpm
